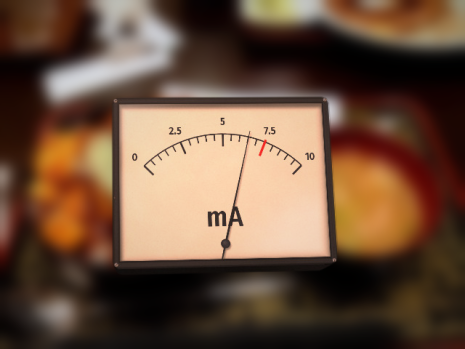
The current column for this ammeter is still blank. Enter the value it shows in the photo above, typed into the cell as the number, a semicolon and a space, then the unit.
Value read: 6.5; mA
